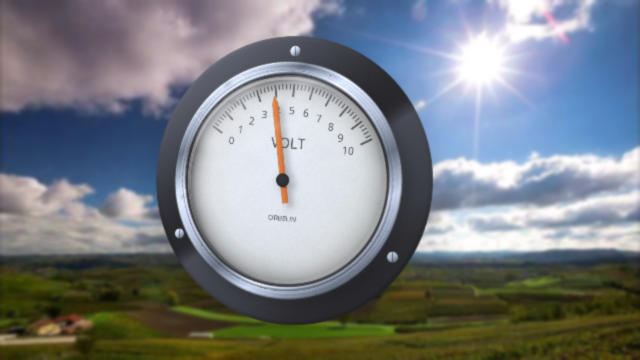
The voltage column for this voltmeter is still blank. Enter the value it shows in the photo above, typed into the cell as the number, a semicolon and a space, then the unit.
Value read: 4; V
